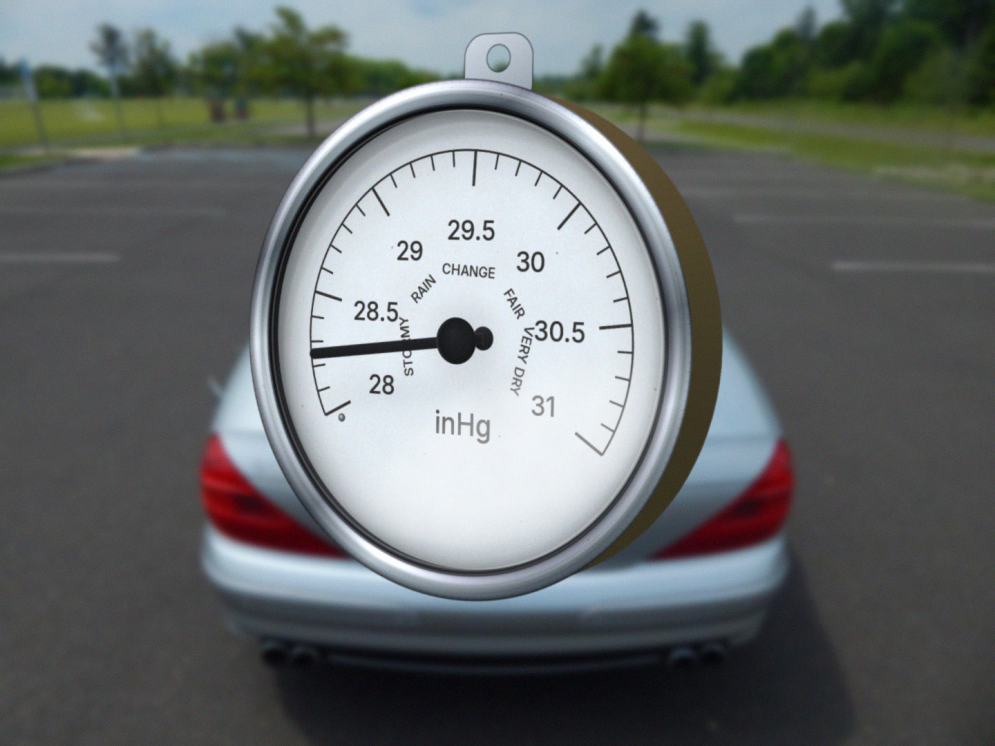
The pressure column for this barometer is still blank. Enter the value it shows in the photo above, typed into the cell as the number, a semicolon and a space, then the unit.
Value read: 28.25; inHg
